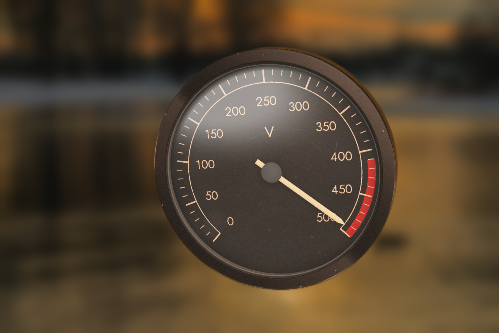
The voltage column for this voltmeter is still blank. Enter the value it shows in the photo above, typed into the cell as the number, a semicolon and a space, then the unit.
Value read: 490; V
